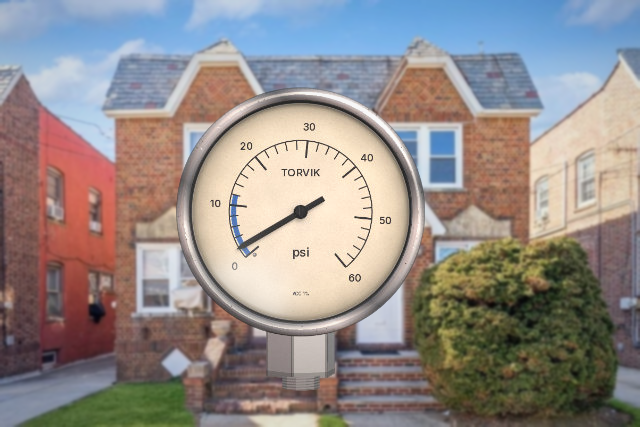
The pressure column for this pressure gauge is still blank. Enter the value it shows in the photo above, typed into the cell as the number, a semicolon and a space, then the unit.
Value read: 2; psi
